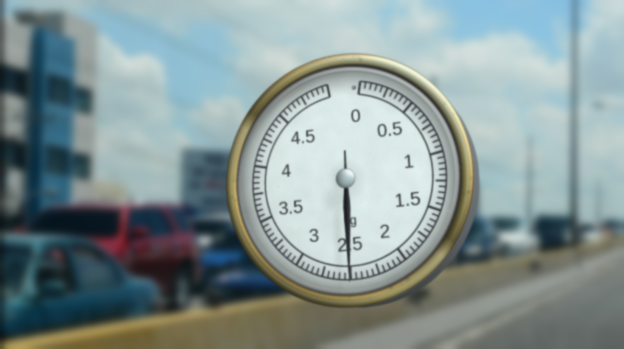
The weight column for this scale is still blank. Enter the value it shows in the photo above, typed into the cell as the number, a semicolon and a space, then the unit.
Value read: 2.5; kg
